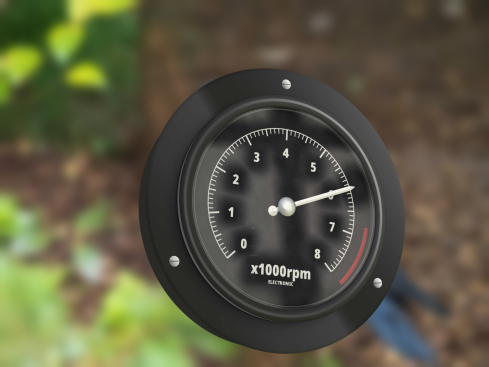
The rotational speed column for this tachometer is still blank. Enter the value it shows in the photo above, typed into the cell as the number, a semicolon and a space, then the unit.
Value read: 6000; rpm
